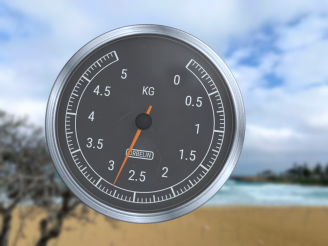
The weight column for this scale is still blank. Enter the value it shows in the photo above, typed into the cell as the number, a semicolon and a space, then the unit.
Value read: 2.8; kg
